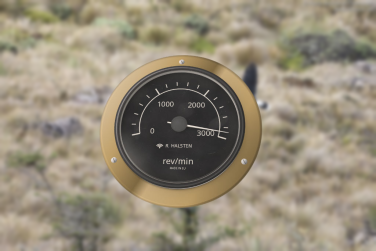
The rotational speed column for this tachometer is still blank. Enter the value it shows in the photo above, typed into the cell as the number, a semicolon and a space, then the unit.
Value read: 2900; rpm
